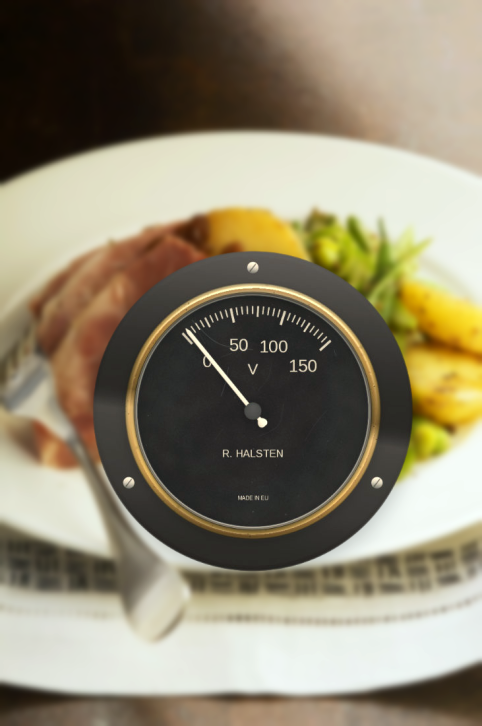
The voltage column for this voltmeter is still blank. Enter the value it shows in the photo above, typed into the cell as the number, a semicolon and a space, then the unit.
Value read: 5; V
